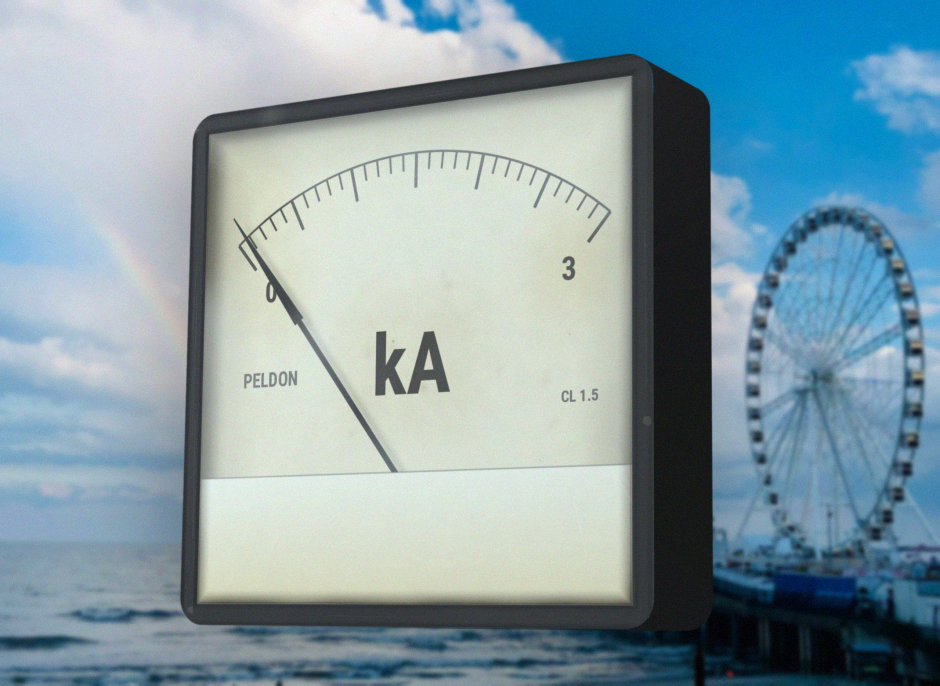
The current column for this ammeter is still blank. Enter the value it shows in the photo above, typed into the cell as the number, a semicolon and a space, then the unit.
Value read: 0.1; kA
